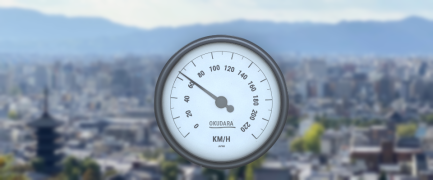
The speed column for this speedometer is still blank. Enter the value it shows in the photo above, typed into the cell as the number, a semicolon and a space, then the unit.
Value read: 65; km/h
